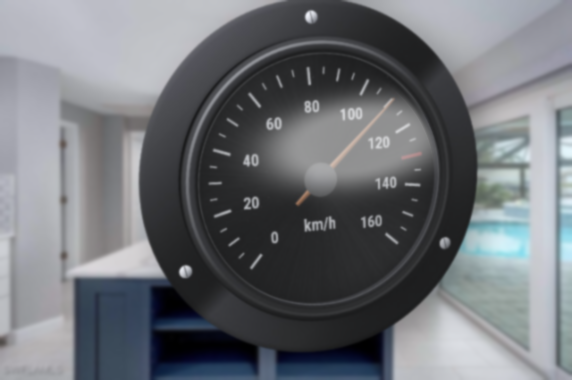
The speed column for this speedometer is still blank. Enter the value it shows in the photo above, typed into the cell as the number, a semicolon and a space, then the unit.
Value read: 110; km/h
